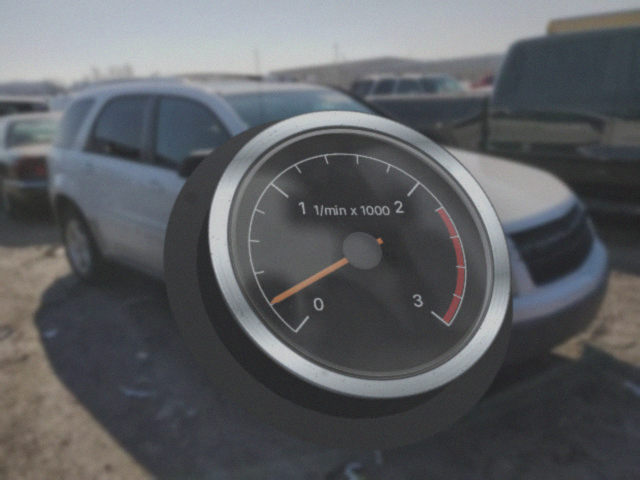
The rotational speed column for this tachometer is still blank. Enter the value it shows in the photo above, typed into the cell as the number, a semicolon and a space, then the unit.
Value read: 200; rpm
